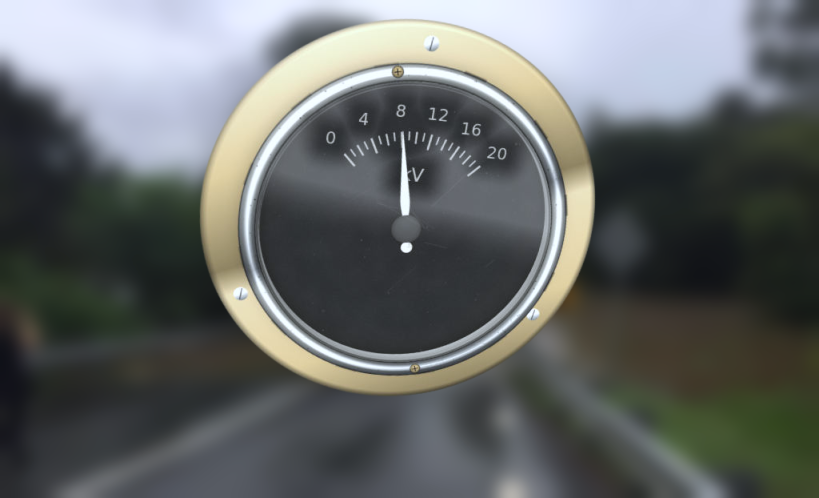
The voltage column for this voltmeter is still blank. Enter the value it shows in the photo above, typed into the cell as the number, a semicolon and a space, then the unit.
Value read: 8; kV
